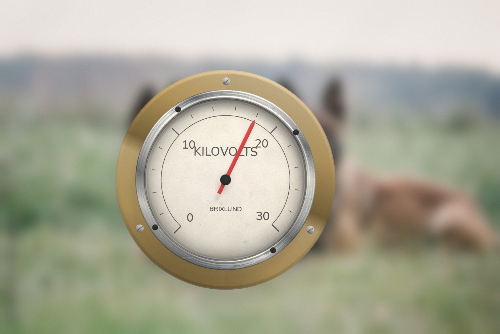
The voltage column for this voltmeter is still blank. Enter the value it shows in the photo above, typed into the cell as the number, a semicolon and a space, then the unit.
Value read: 18; kV
